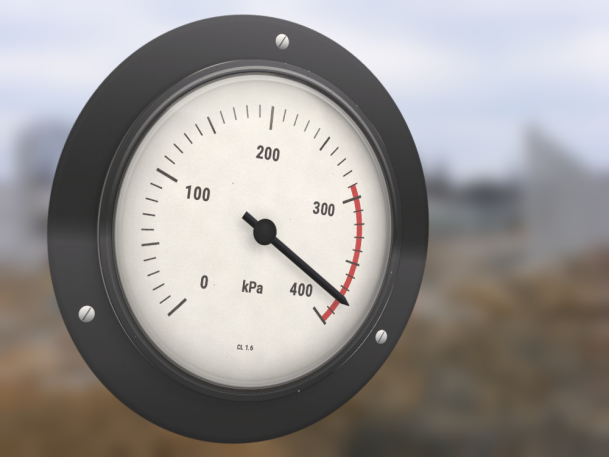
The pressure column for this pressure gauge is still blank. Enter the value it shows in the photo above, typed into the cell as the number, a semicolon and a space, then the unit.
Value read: 380; kPa
